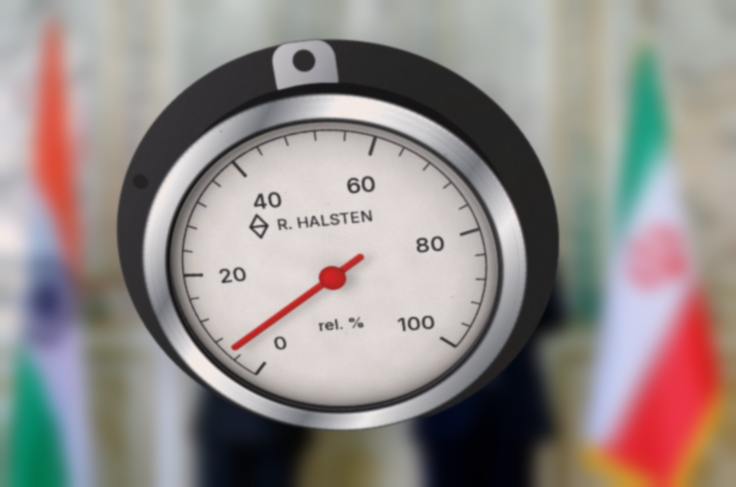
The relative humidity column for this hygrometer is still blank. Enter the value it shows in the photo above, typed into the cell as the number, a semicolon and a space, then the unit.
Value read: 6; %
